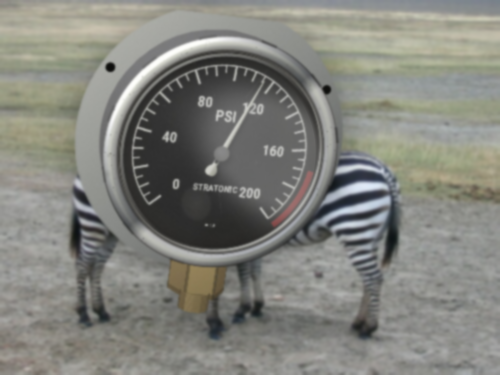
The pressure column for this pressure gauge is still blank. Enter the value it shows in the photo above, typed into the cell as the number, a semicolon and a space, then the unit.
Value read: 115; psi
